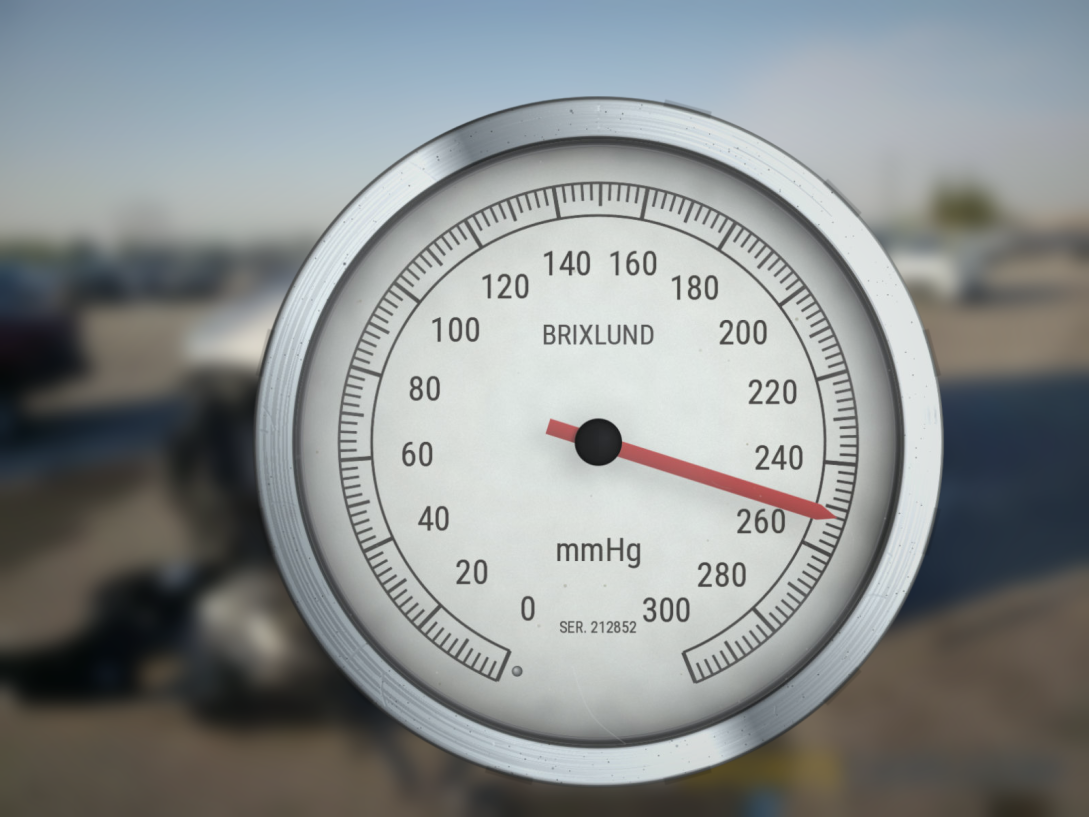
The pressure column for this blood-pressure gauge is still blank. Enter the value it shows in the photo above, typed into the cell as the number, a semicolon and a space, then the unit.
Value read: 252; mmHg
